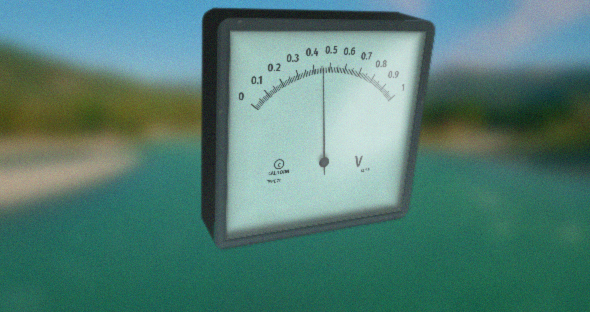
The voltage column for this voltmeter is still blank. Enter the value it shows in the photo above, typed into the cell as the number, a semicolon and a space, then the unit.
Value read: 0.45; V
